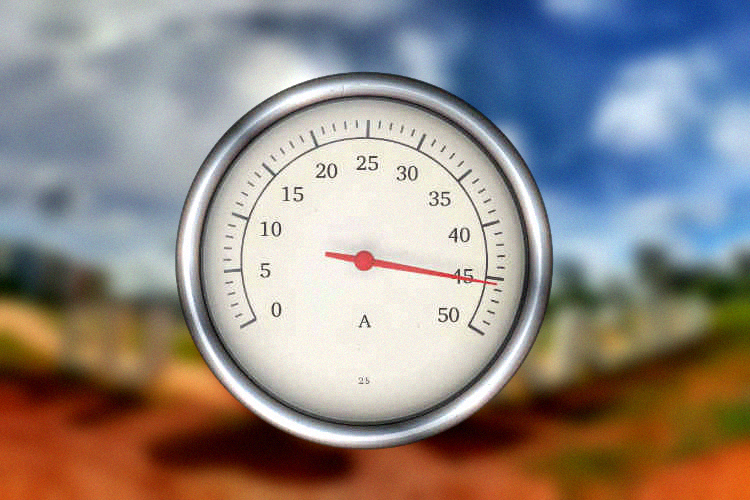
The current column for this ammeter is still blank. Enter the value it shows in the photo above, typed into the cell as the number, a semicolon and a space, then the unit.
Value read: 45.5; A
